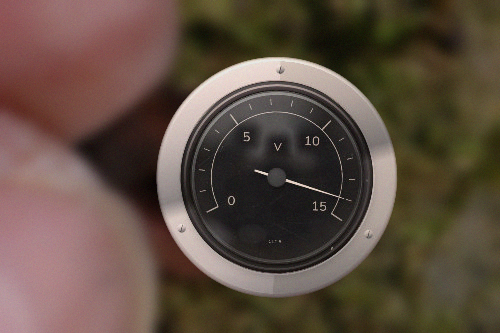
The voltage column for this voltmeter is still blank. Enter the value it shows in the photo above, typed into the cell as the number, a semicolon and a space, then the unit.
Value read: 14; V
